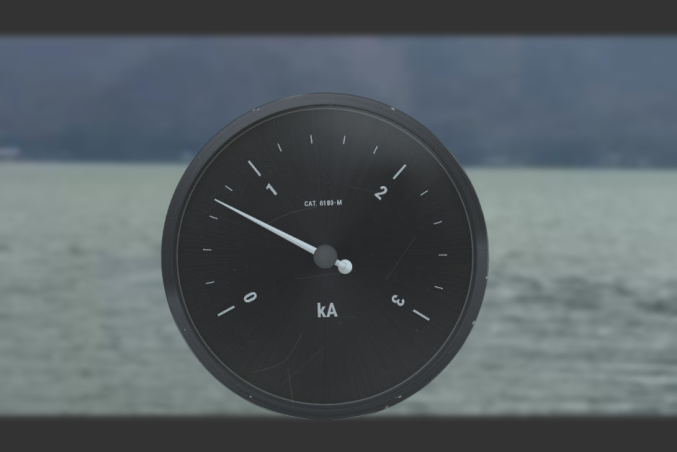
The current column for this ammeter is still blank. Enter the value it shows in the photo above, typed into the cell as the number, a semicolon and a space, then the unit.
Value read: 0.7; kA
